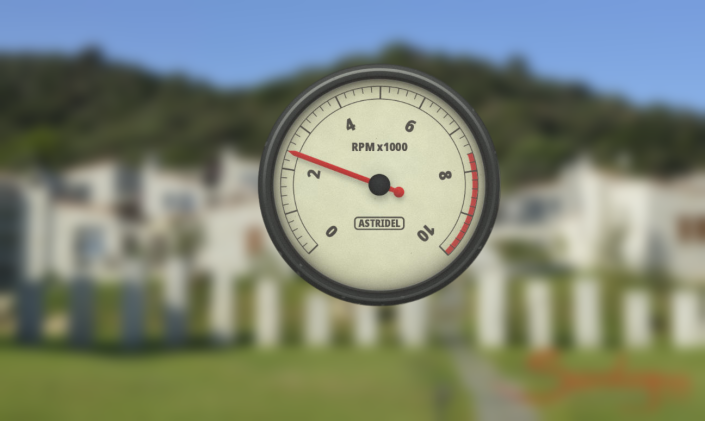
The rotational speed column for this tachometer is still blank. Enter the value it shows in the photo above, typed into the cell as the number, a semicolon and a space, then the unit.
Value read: 2400; rpm
